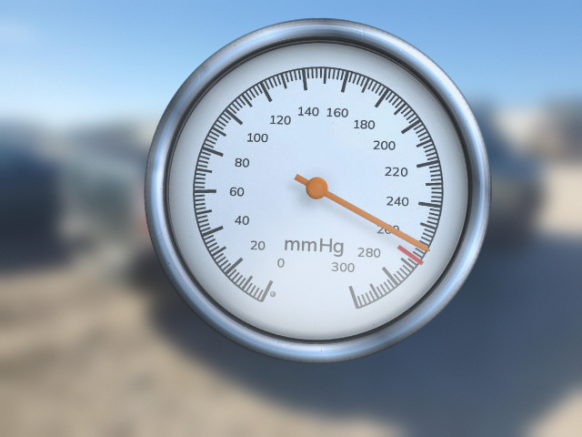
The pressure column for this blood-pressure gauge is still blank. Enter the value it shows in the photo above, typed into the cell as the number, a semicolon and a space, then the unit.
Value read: 260; mmHg
